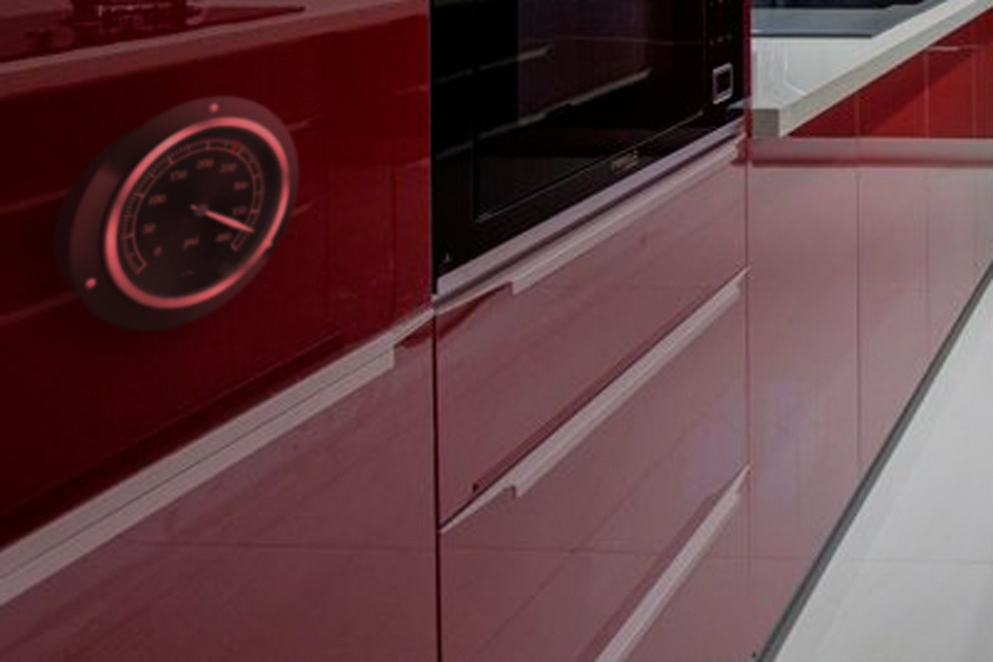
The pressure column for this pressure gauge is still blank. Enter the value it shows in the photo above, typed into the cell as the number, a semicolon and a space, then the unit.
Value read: 375; psi
